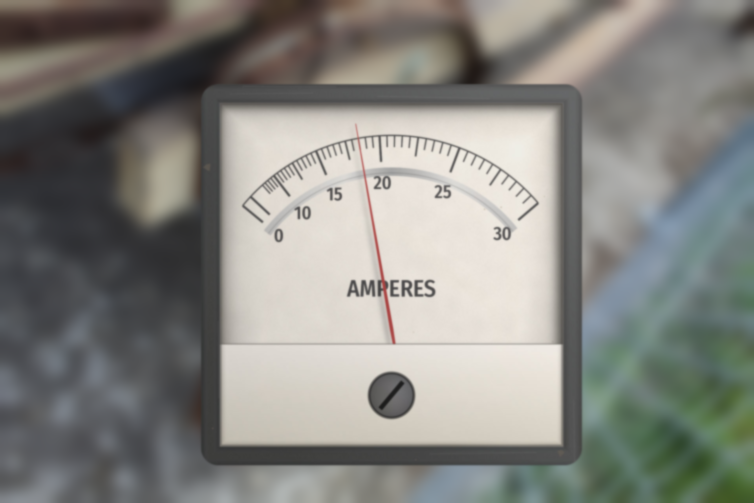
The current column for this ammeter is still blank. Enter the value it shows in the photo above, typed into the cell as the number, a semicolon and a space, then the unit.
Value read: 18.5; A
